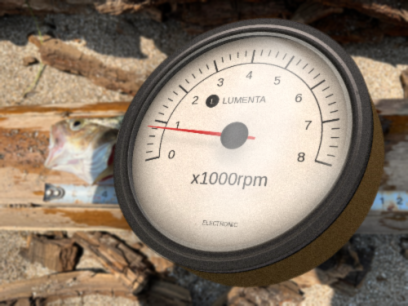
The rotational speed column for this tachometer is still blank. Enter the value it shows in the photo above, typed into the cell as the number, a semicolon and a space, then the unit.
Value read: 800; rpm
